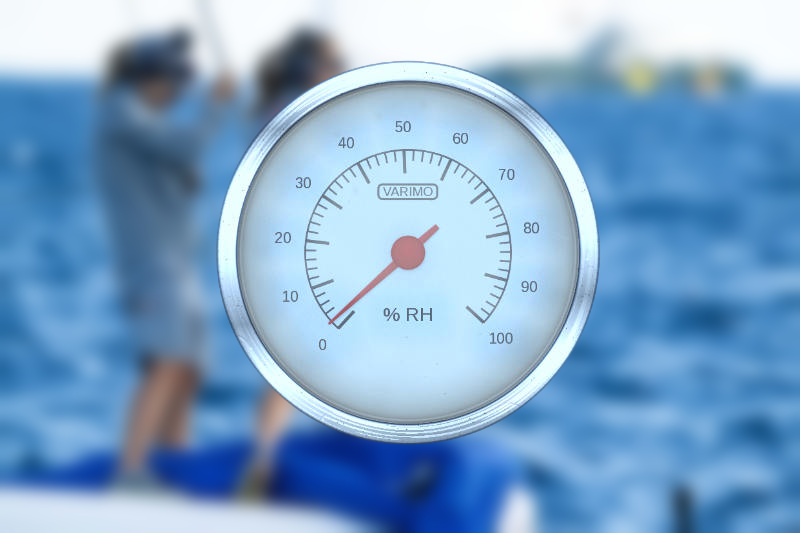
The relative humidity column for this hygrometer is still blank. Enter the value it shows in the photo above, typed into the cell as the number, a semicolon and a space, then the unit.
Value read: 2; %
